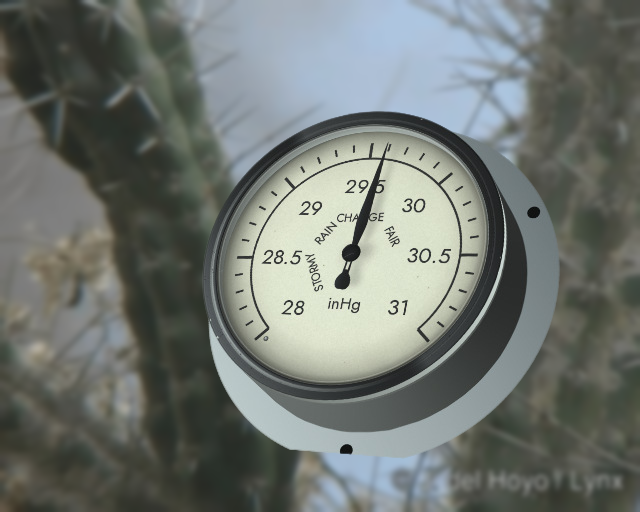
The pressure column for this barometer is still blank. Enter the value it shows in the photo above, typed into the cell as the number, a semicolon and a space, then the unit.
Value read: 29.6; inHg
